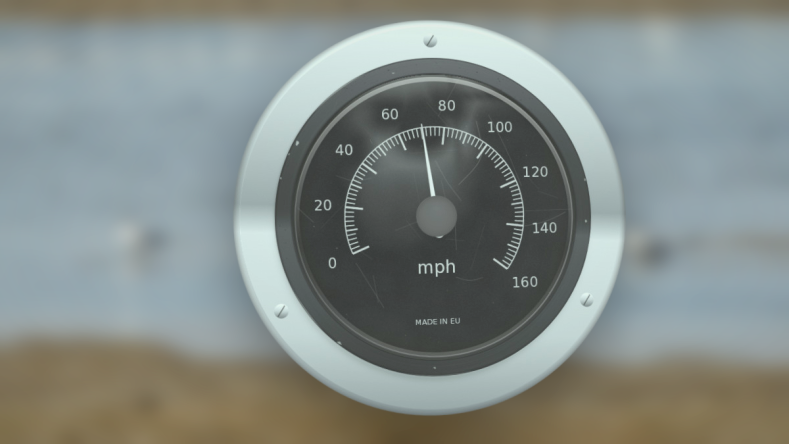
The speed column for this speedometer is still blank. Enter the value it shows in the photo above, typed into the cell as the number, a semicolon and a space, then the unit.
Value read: 70; mph
